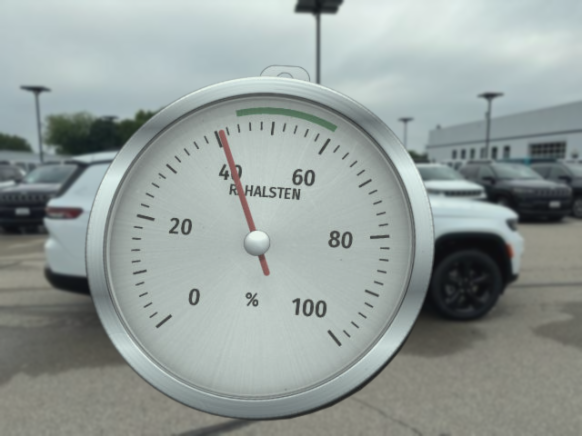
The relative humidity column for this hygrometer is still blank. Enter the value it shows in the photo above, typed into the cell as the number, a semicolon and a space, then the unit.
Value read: 41; %
